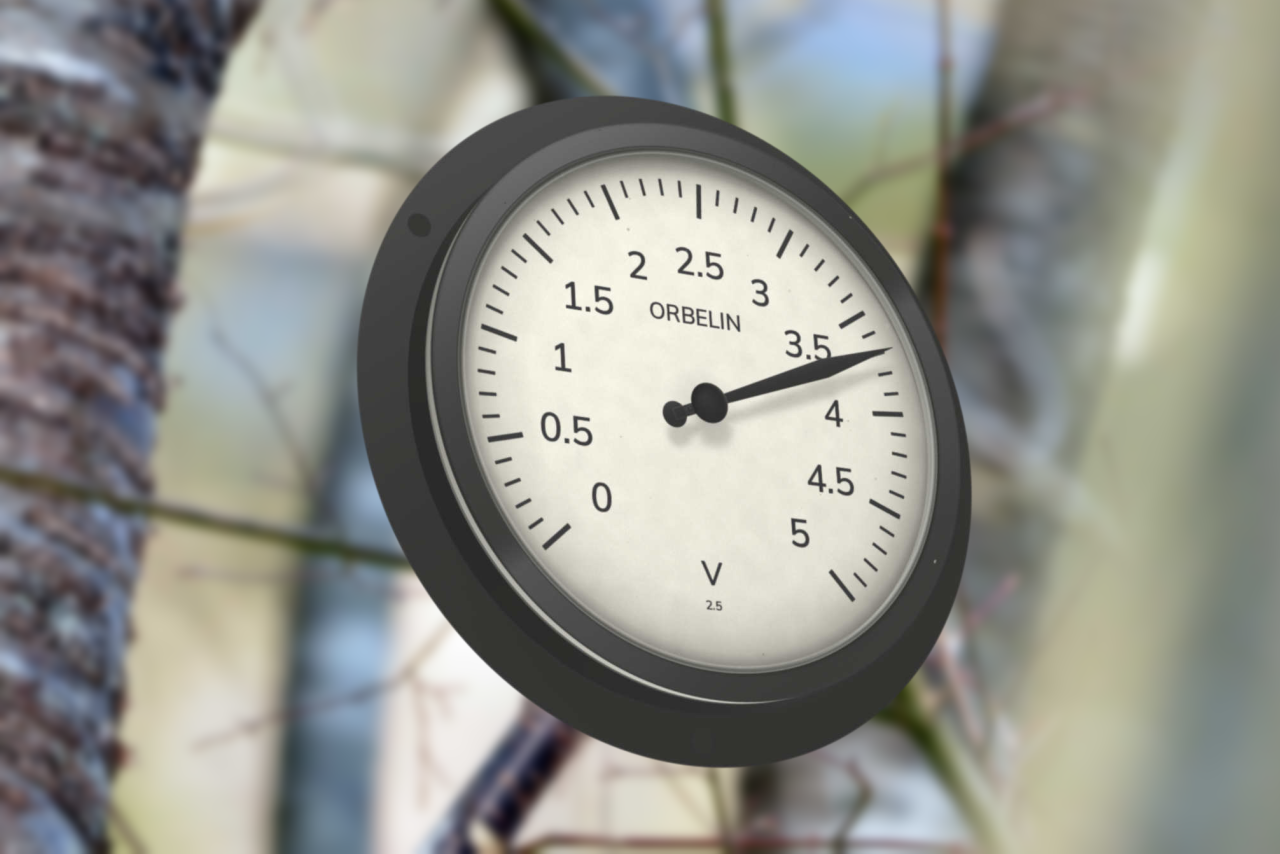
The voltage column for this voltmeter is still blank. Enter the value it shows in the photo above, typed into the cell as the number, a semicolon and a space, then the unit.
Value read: 3.7; V
